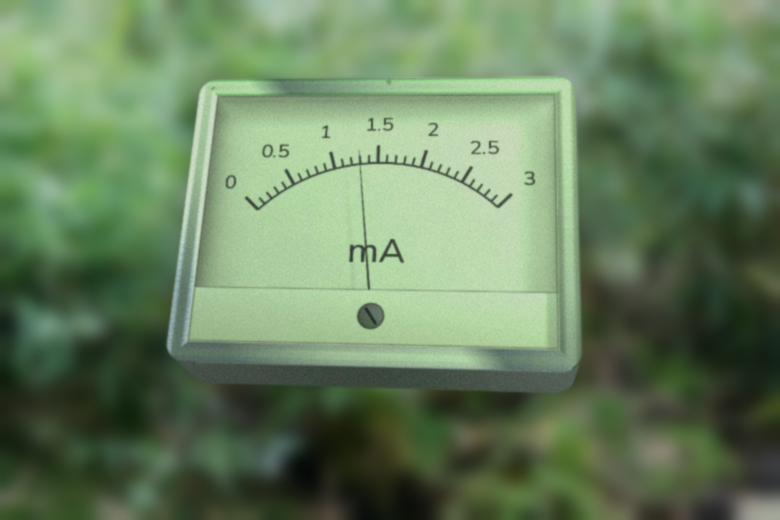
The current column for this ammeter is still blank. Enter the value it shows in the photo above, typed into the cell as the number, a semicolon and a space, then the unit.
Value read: 1.3; mA
